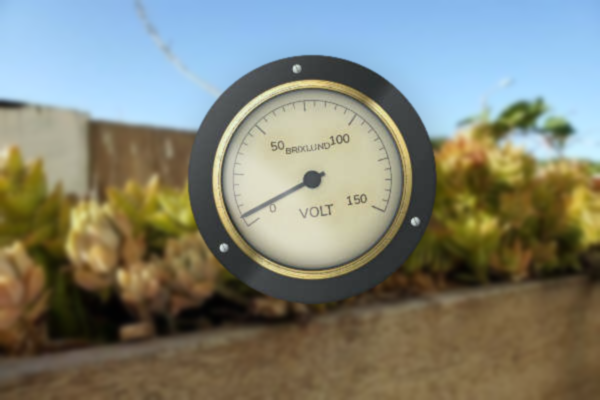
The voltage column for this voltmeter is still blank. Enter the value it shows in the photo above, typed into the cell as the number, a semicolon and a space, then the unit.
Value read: 5; V
